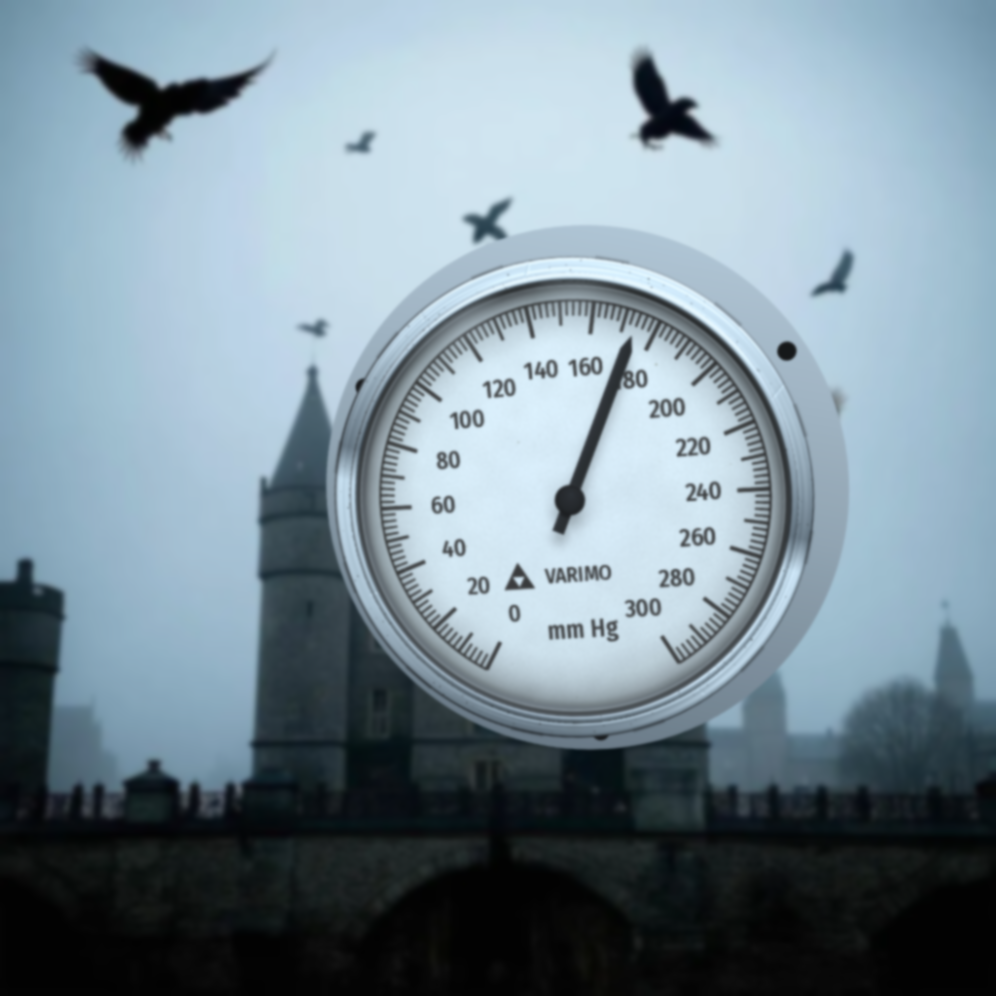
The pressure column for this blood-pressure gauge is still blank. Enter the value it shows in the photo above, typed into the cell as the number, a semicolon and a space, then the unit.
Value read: 174; mmHg
